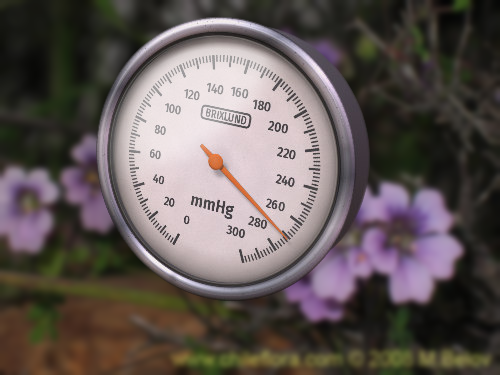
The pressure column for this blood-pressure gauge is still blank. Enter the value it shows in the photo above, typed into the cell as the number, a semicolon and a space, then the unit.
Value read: 270; mmHg
